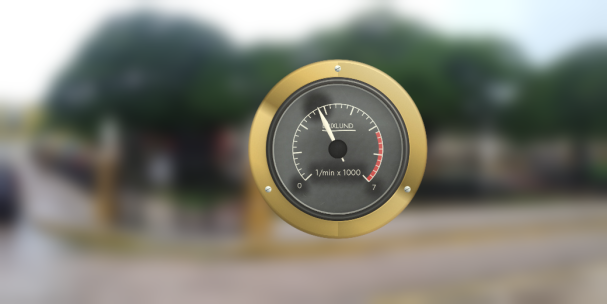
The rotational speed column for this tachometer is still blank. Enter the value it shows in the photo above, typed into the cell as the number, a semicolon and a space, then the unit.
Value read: 2800; rpm
